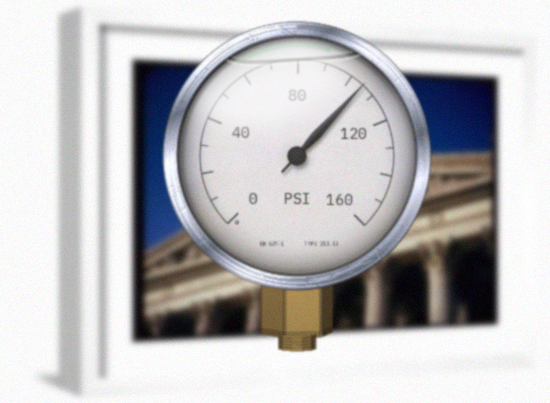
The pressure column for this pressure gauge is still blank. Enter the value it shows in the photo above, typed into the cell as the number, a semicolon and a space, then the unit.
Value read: 105; psi
